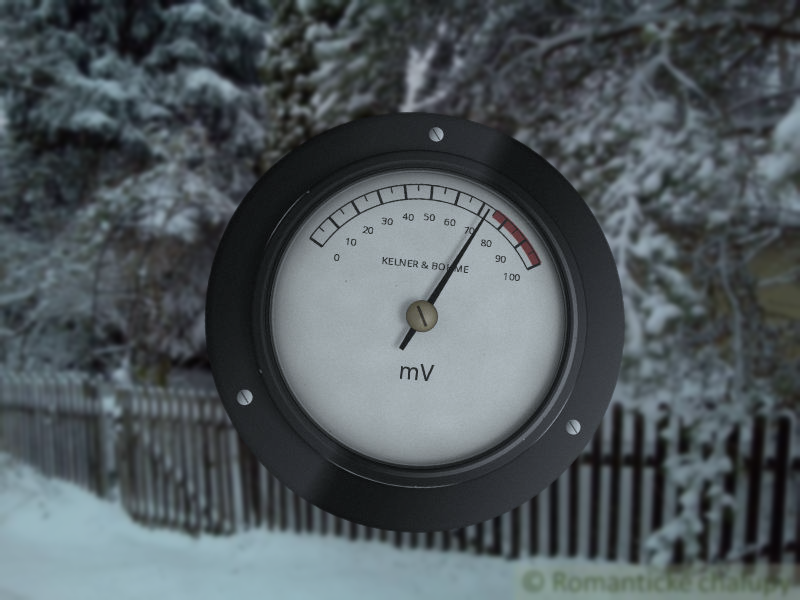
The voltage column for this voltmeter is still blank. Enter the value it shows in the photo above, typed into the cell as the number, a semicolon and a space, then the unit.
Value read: 72.5; mV
